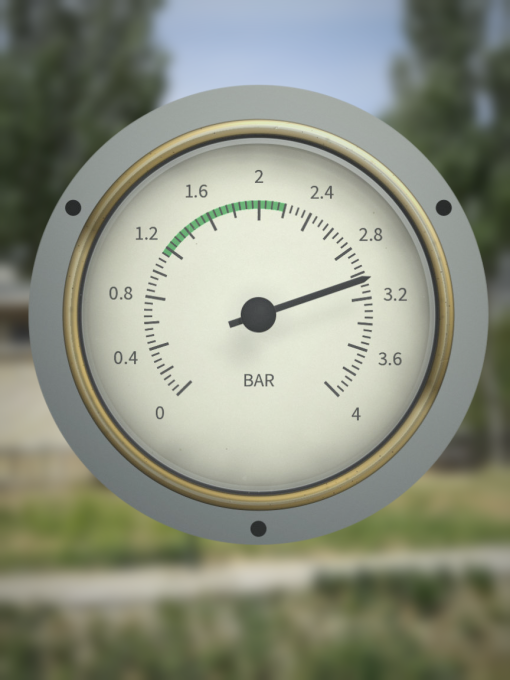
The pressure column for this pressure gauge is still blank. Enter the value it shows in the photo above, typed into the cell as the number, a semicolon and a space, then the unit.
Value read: 3.05; bar
